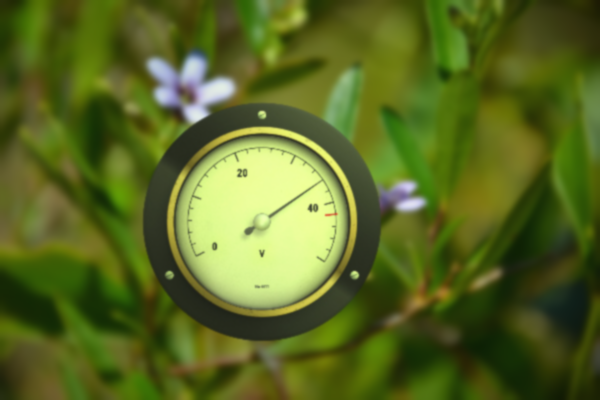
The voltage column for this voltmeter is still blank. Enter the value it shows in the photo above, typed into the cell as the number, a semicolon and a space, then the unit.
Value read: 36; V
